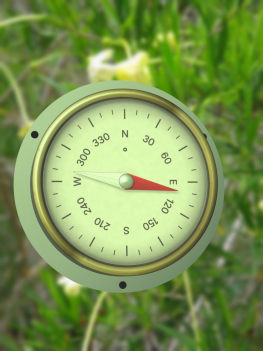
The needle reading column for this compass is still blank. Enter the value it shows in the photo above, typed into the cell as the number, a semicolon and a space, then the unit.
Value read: 100; °
